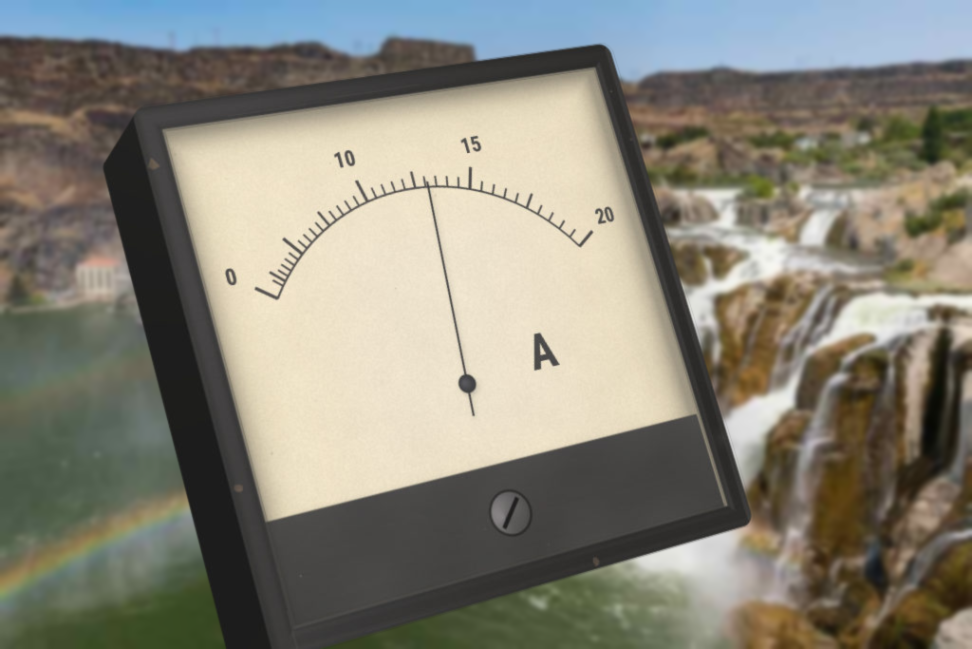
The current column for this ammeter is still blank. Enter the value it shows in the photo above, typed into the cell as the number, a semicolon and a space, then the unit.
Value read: 13; A
